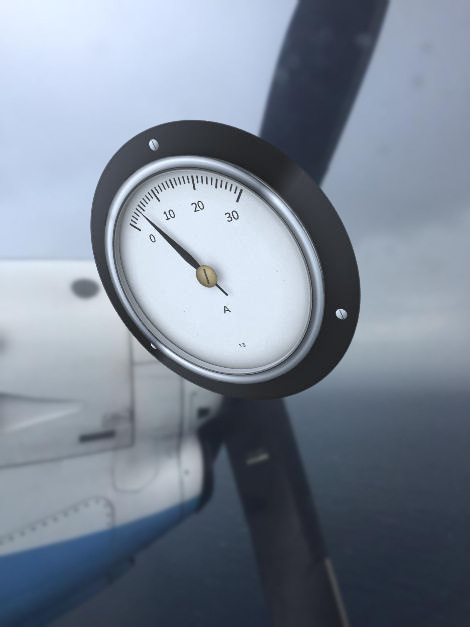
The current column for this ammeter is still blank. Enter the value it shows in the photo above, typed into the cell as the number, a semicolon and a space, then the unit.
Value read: 5; A
